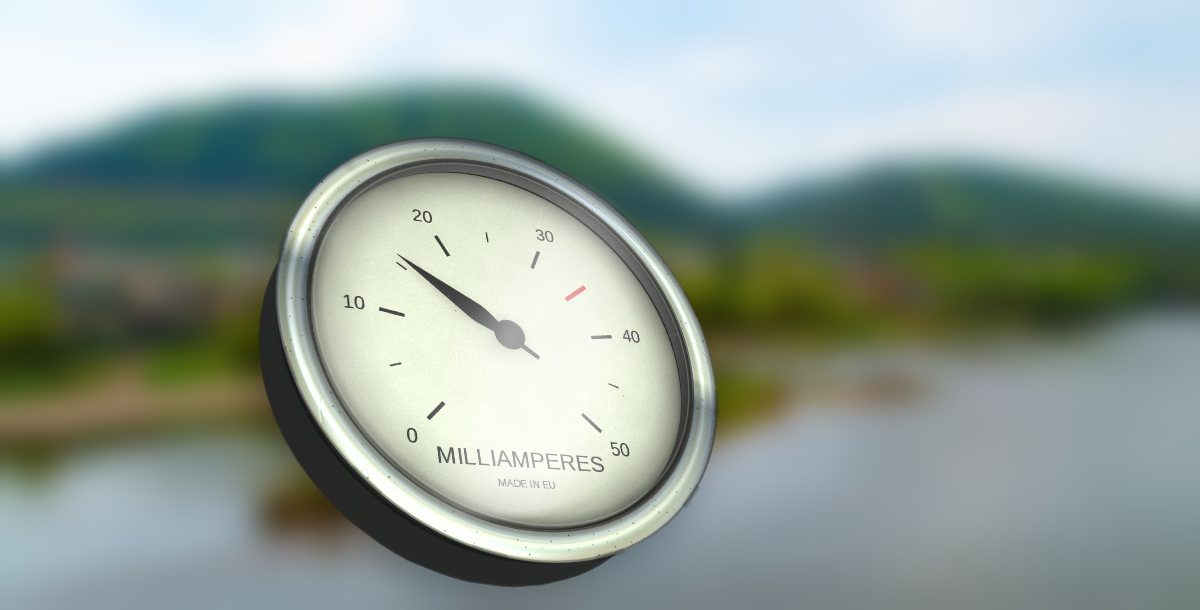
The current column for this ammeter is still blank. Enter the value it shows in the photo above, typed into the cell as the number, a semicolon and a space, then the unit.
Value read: 15; mA
